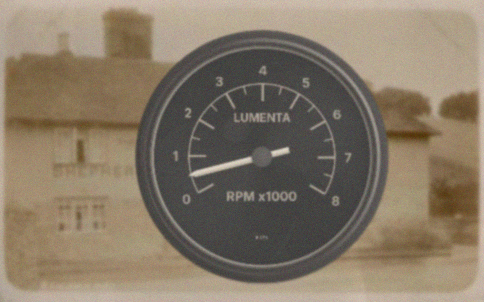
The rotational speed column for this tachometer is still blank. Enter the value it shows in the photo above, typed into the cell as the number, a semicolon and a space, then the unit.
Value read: 500; rpm
